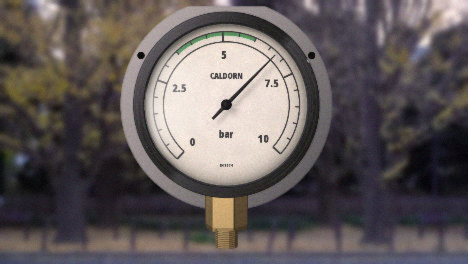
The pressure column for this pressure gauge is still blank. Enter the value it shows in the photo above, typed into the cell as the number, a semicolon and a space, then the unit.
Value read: 6.75; bar
